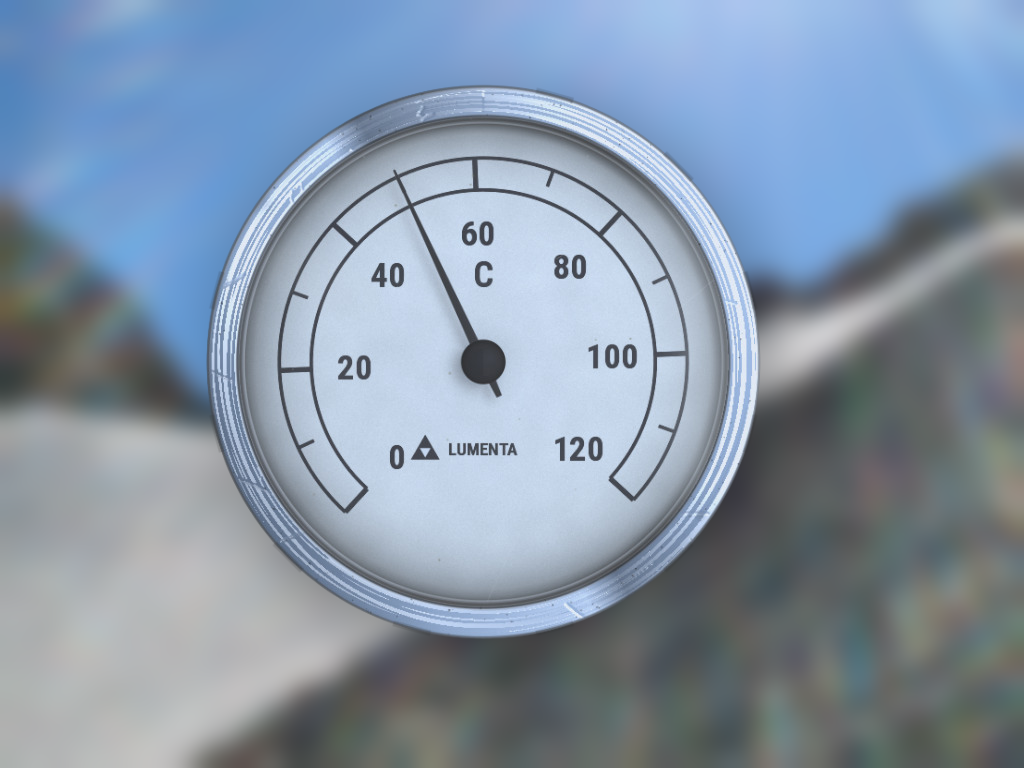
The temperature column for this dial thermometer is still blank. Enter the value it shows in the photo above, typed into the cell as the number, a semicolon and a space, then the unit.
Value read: 50; °C
